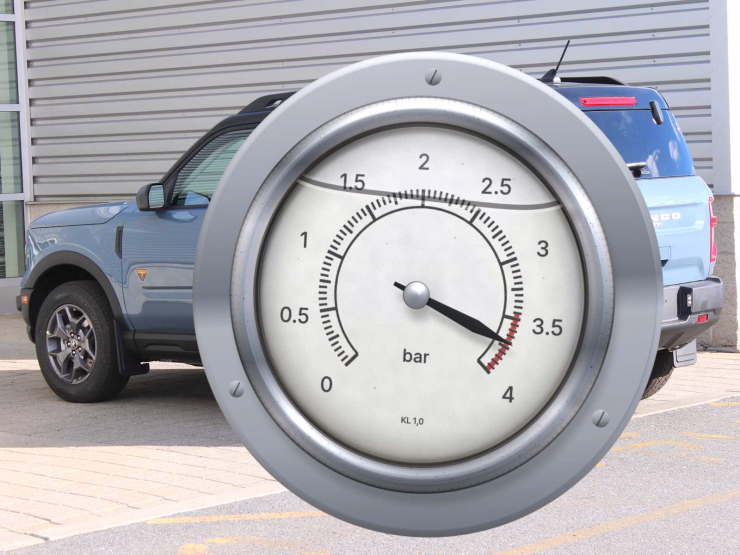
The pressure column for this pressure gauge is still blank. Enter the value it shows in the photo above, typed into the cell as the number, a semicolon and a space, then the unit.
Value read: 3.7; bar
